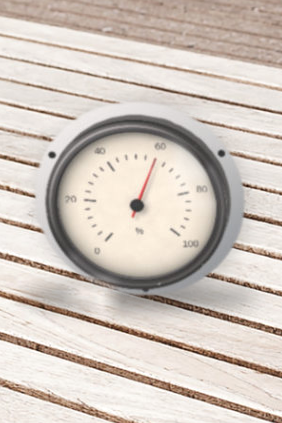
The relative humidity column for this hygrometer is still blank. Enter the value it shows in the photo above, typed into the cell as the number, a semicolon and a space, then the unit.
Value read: 60; %
